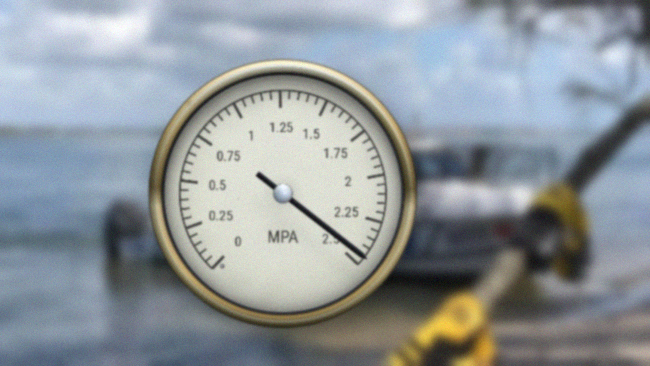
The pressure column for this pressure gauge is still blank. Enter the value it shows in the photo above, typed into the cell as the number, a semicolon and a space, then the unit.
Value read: 2.45; MPa
